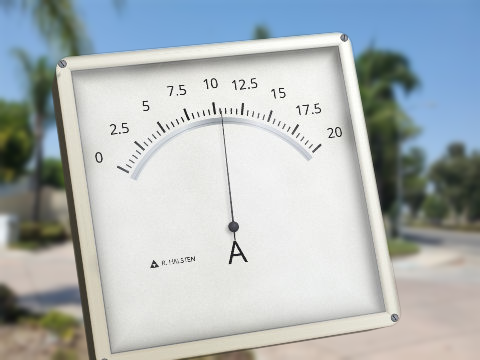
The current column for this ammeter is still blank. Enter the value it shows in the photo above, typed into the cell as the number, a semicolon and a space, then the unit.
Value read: 10.5; A
